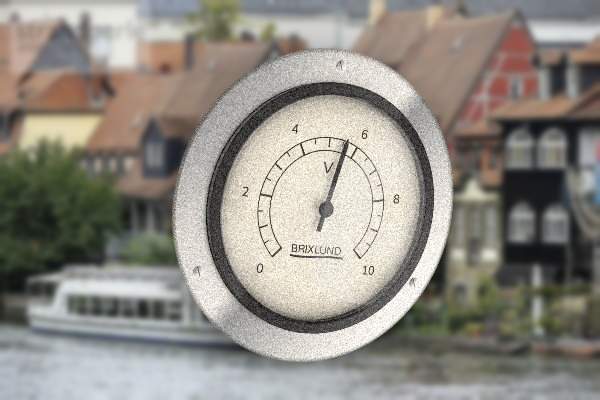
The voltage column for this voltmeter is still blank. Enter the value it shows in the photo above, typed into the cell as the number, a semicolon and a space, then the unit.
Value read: 5.5; V
